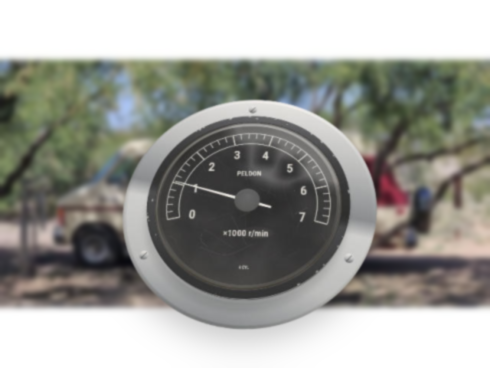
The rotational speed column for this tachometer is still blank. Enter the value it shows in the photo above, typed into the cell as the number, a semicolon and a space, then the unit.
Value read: 1000; rpm
